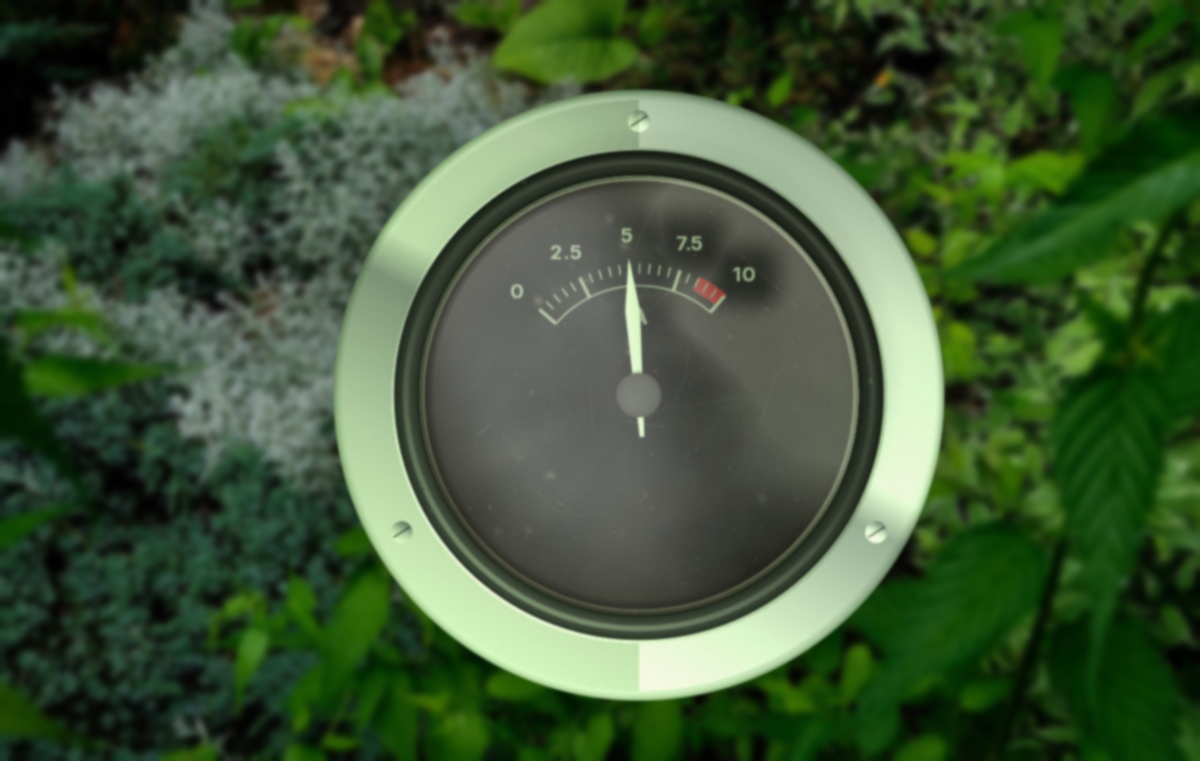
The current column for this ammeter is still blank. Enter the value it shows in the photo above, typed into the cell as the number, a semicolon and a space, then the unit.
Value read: 5; A
